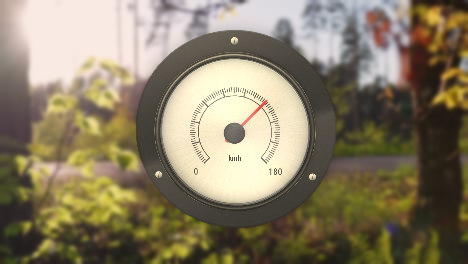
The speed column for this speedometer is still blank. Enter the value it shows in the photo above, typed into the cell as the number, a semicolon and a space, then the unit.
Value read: 120; km/h
